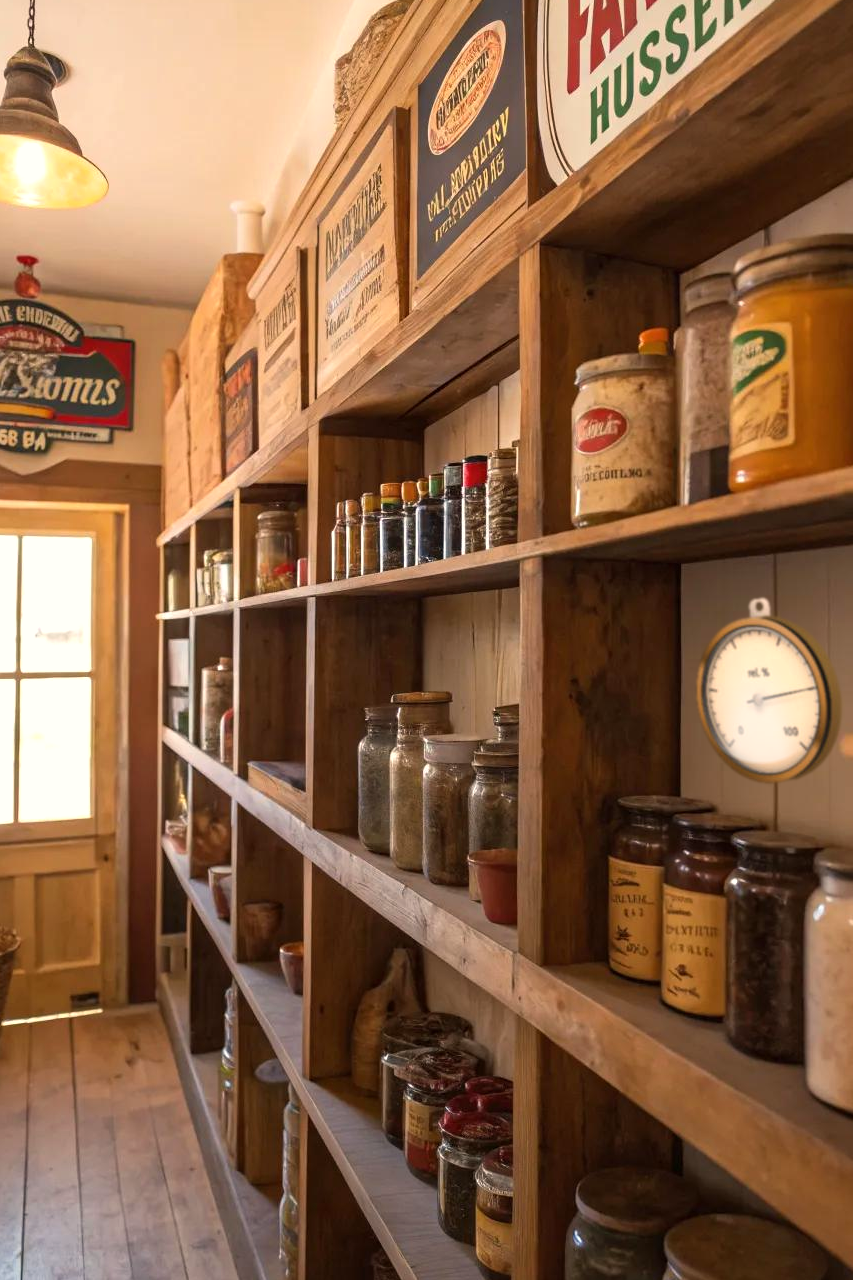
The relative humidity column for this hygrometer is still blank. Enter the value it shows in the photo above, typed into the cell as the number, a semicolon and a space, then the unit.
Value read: 80; %
